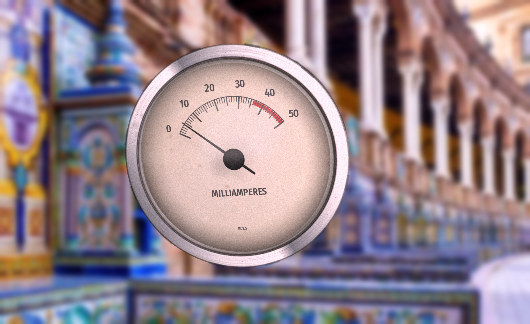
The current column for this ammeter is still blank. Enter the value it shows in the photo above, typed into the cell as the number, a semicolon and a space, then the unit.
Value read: 5; mA
